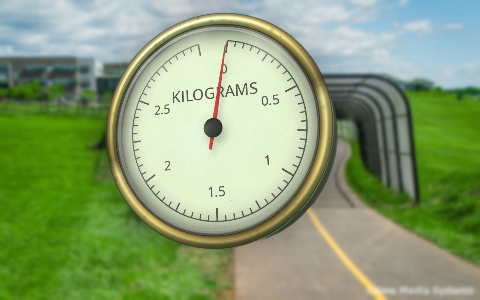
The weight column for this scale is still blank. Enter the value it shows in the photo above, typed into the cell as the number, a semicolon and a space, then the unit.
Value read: 0; kg
